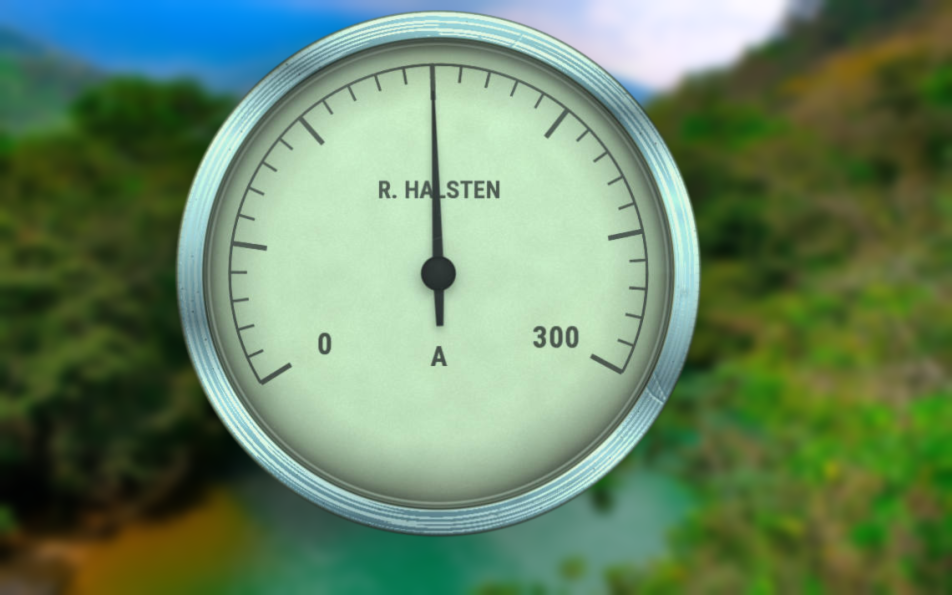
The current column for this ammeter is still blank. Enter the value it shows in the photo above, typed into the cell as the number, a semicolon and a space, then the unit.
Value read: 150; A
